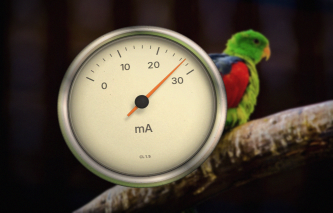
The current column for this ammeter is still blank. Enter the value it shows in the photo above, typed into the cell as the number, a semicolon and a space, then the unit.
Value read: 27; mA
